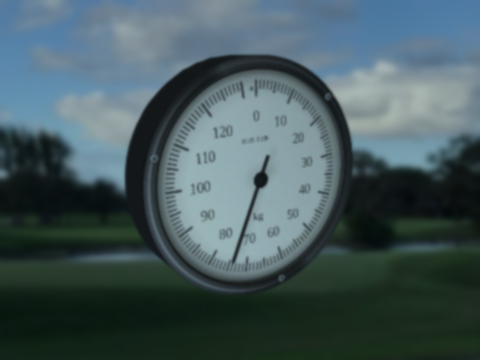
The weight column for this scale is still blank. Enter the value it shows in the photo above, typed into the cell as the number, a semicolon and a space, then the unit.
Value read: 75; kg
